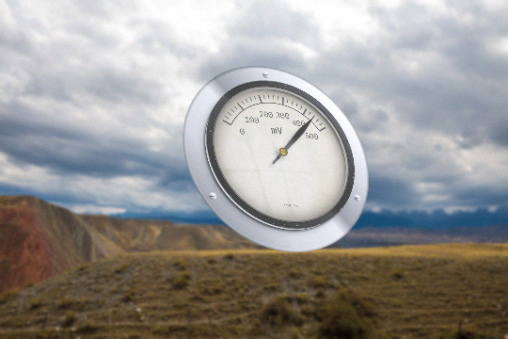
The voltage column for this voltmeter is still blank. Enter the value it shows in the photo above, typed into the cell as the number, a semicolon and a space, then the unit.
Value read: 440; mV
